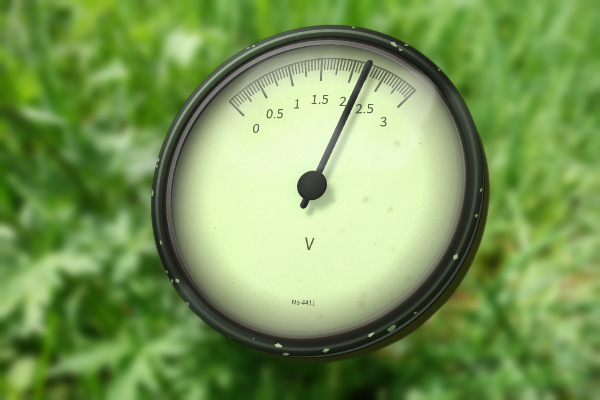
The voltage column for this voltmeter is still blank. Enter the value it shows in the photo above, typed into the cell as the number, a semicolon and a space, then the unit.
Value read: 2.25; V
